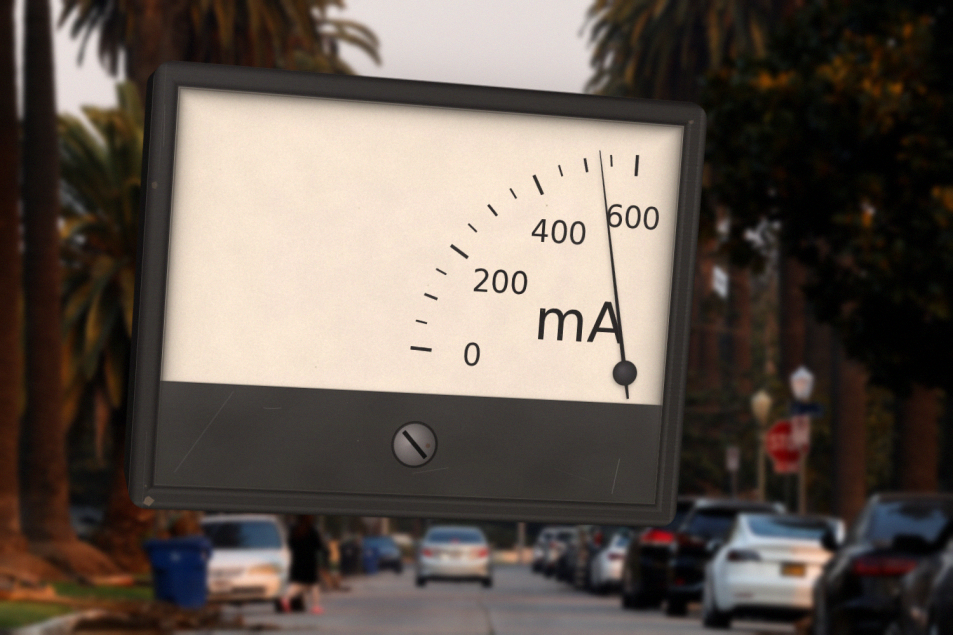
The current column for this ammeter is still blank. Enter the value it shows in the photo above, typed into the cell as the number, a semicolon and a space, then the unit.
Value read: 525; mA
